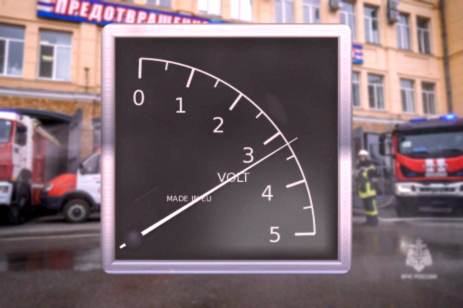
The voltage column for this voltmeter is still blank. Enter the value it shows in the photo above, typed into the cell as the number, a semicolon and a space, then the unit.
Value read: 3.25; V
